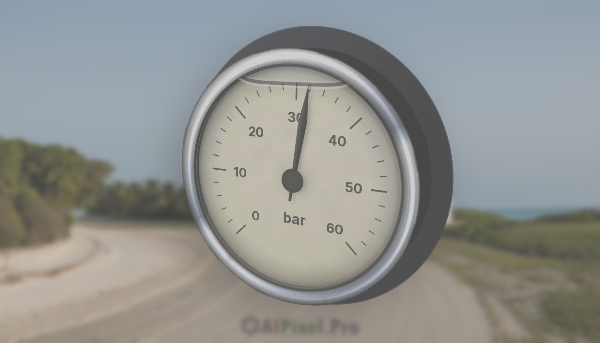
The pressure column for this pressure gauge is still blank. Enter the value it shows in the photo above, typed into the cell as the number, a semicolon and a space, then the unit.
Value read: 32; bar
